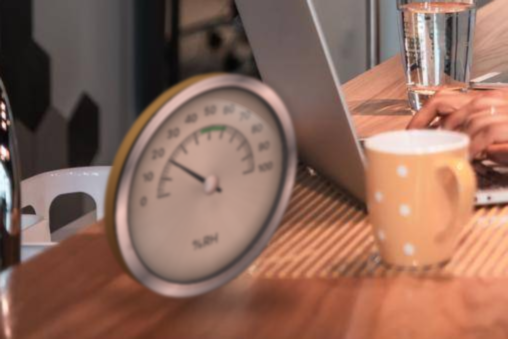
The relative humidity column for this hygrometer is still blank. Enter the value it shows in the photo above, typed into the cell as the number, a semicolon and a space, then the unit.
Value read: 20; %
